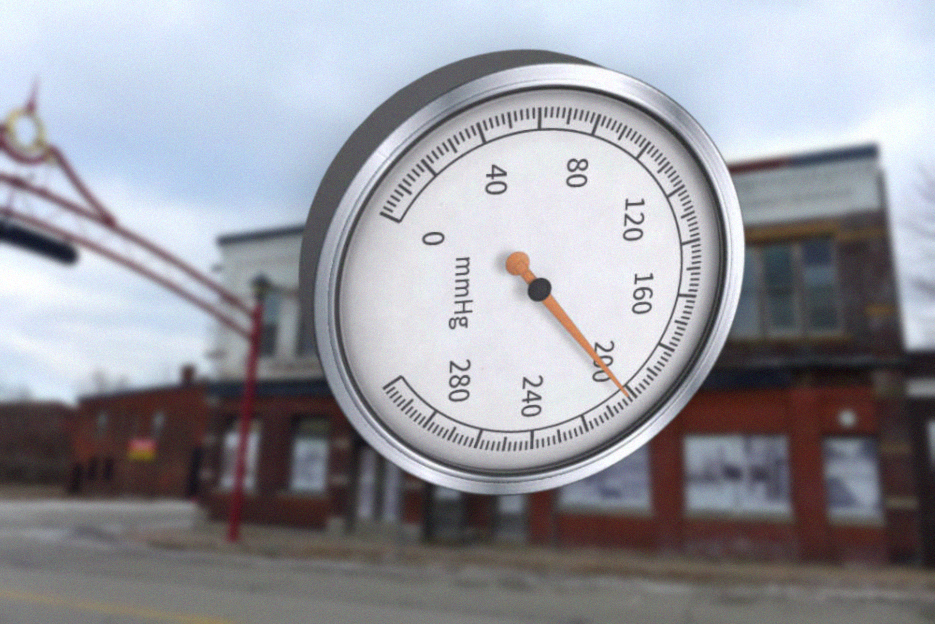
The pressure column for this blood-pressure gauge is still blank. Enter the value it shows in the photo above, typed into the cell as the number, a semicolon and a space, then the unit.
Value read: 202; mmHg
